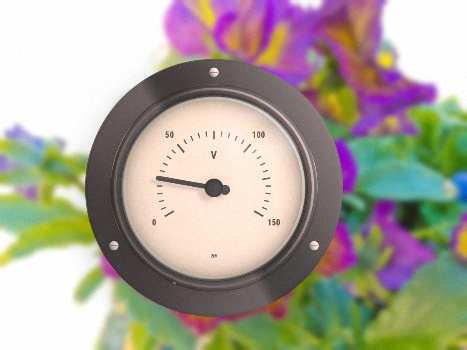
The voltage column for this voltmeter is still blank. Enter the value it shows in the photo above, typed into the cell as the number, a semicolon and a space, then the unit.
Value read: 25; V
